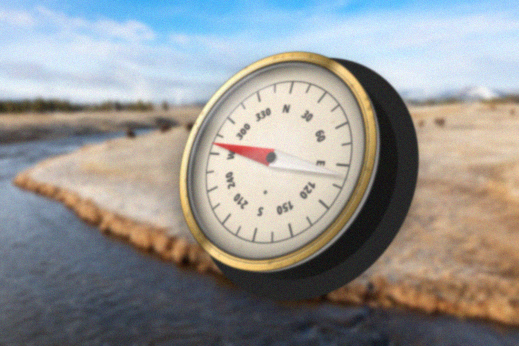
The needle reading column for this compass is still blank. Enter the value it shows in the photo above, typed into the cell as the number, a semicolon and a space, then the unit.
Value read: 277.5; °
